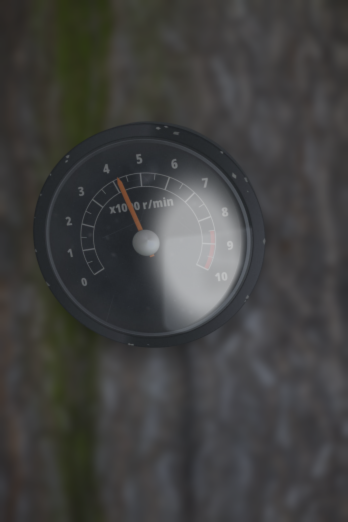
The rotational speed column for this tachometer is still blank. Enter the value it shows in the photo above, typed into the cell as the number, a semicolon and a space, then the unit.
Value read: 4250; rpm
